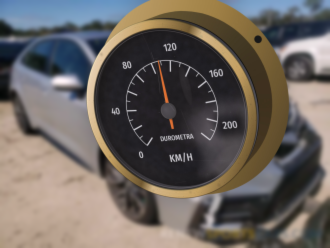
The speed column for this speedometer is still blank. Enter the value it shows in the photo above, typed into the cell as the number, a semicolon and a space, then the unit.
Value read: 110; km/h
